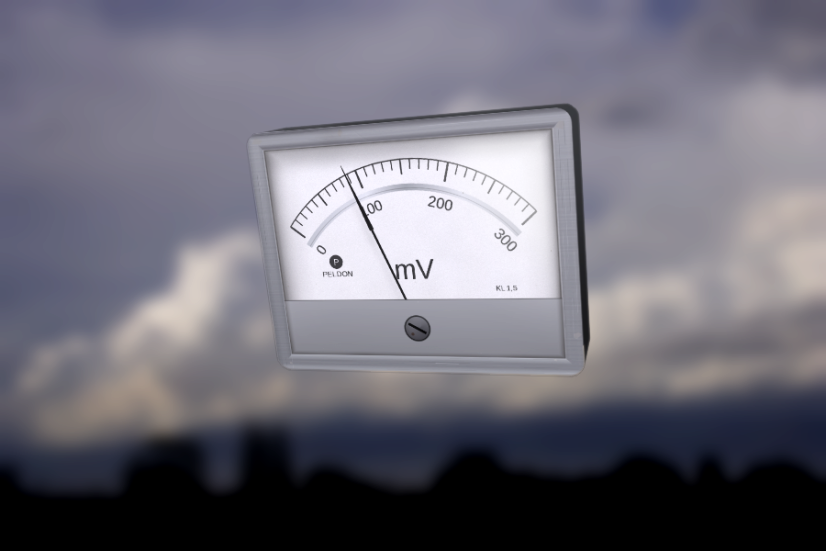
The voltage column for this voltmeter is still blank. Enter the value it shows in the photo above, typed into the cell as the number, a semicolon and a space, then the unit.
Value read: 90; mV
